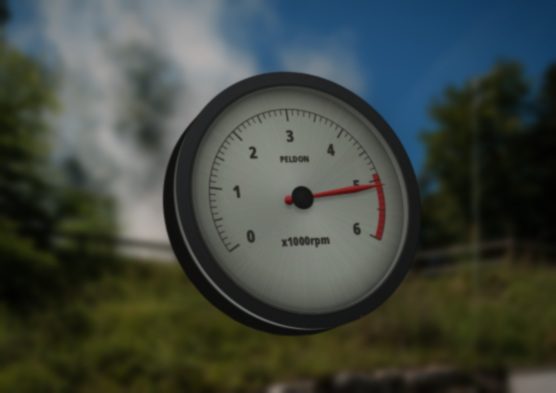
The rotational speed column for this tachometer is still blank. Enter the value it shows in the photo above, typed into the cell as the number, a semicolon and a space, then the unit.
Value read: 5100; rpm
